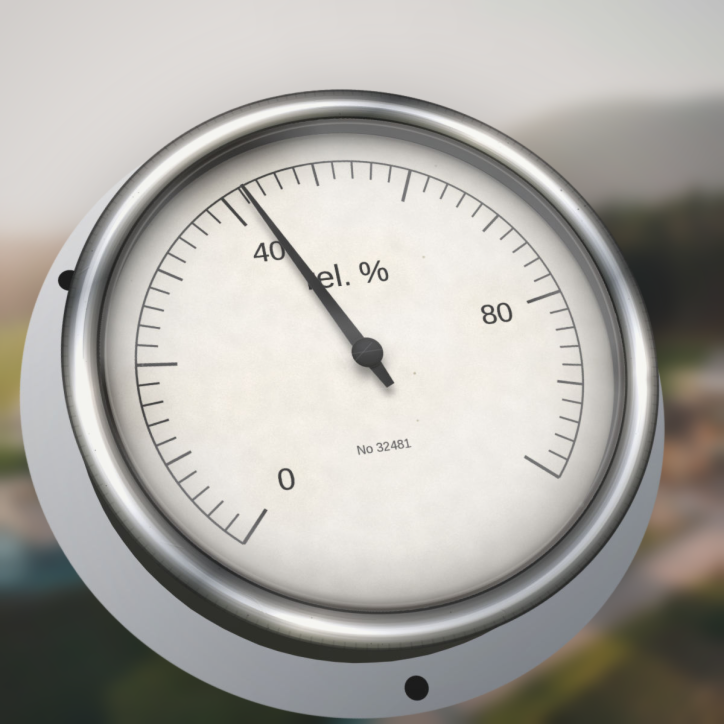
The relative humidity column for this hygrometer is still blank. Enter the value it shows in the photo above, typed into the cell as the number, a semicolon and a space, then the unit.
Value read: 42; %
